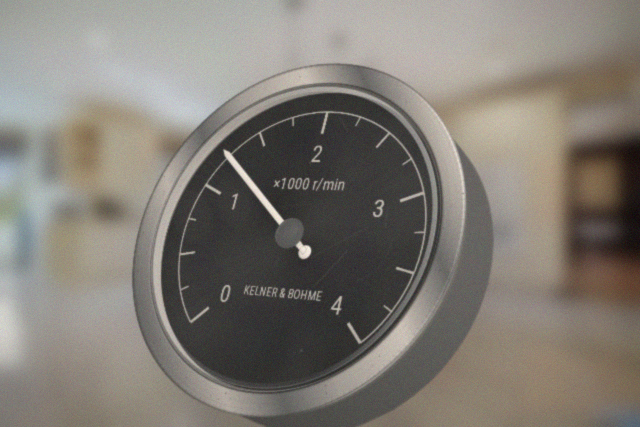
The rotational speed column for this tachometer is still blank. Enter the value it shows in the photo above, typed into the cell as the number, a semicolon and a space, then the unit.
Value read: 1250; rpm
